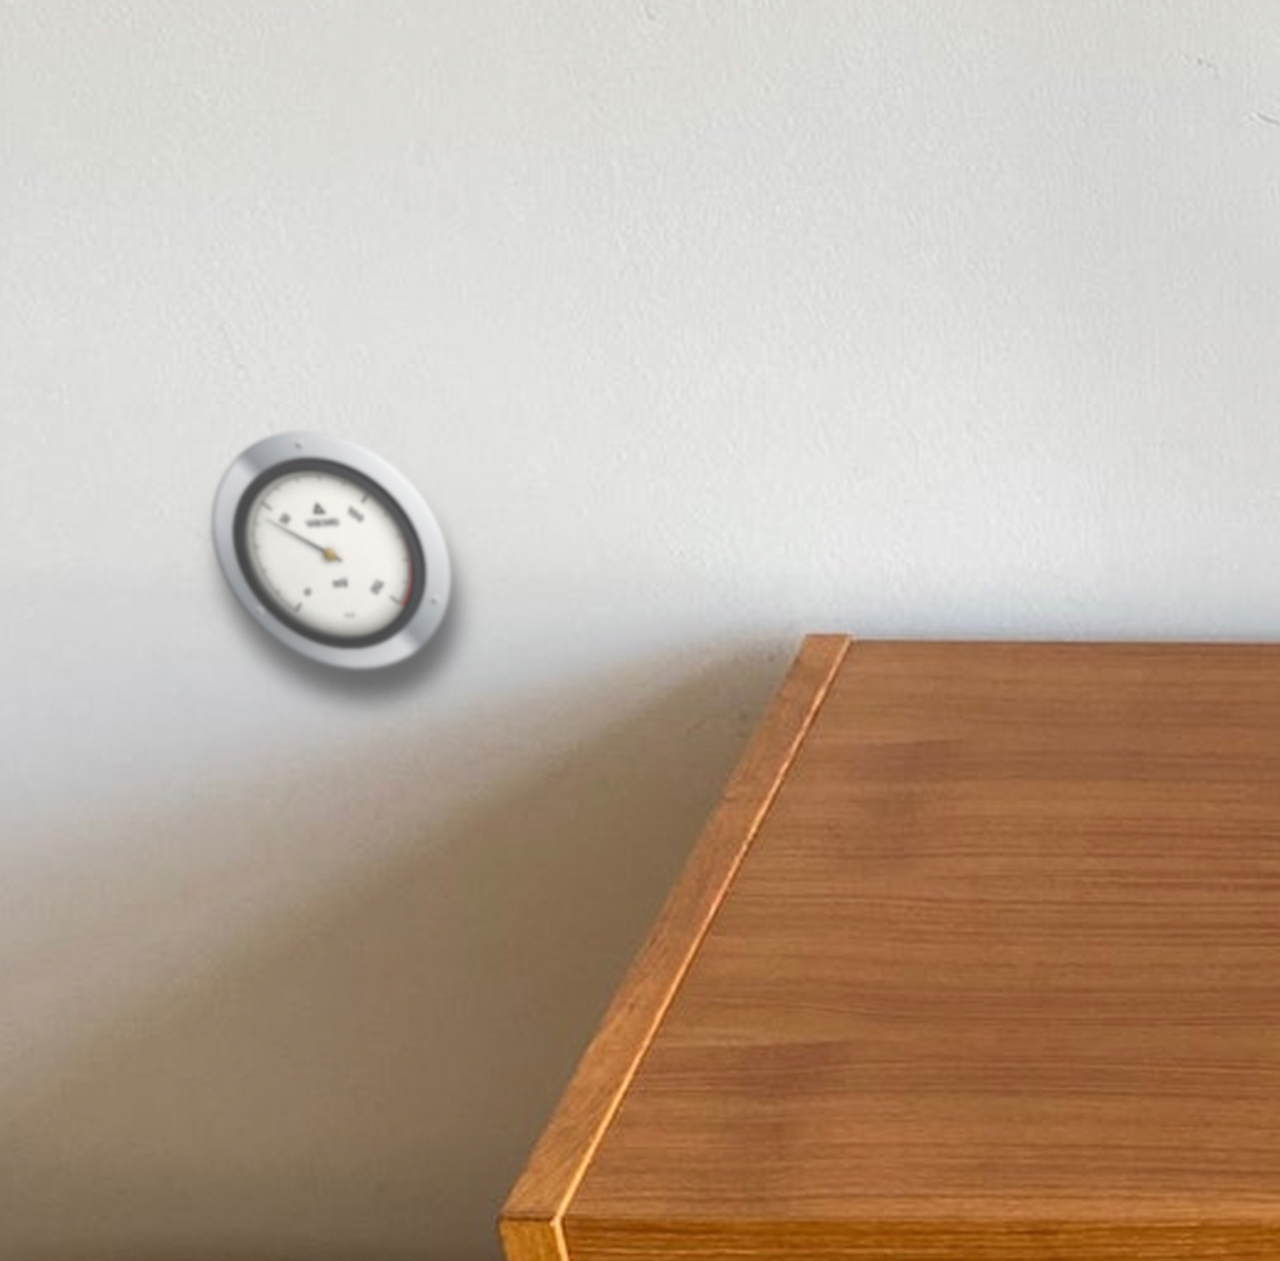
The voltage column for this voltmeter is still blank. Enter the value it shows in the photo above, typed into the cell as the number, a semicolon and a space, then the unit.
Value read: 45; mV
